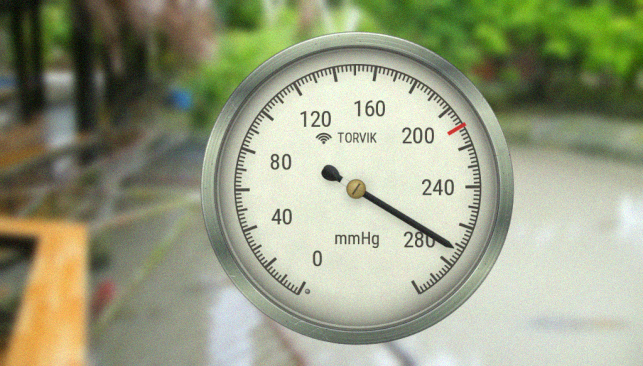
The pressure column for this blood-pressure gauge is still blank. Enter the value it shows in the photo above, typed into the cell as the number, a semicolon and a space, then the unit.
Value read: 272; mmHg
